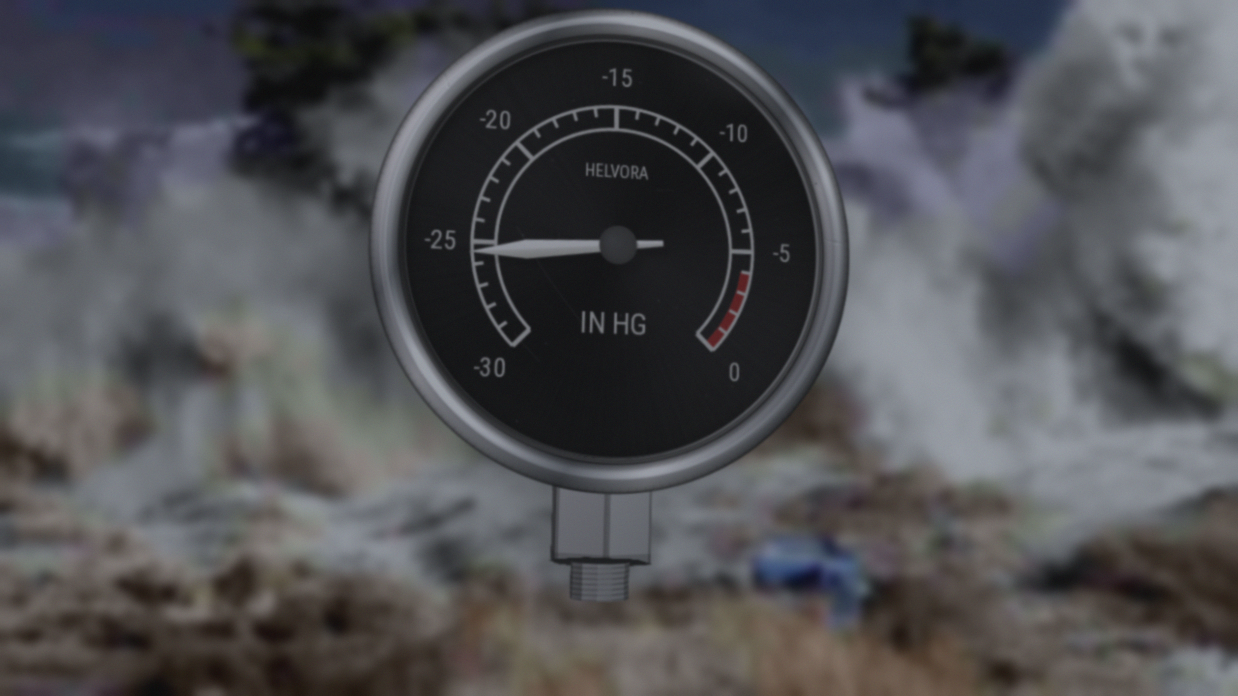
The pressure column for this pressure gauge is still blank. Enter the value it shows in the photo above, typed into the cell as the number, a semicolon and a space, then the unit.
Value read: -25.5; inHg
